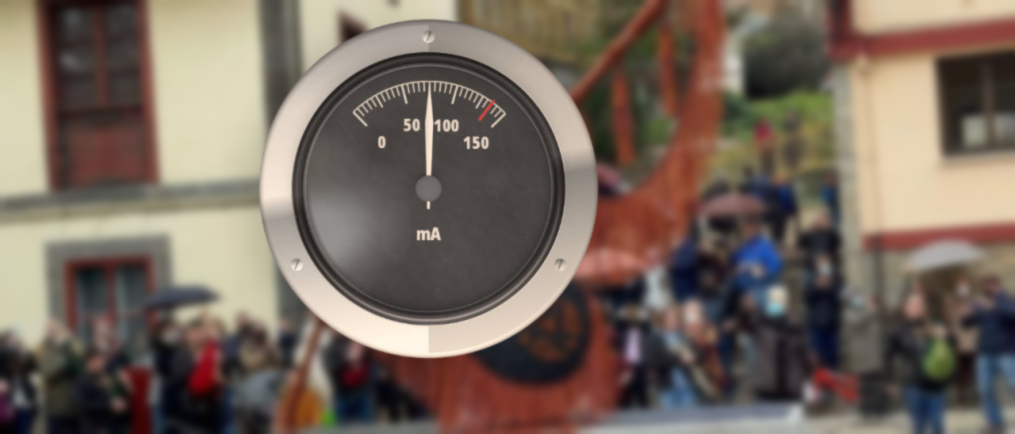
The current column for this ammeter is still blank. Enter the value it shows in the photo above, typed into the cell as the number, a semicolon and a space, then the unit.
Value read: 75; mA
